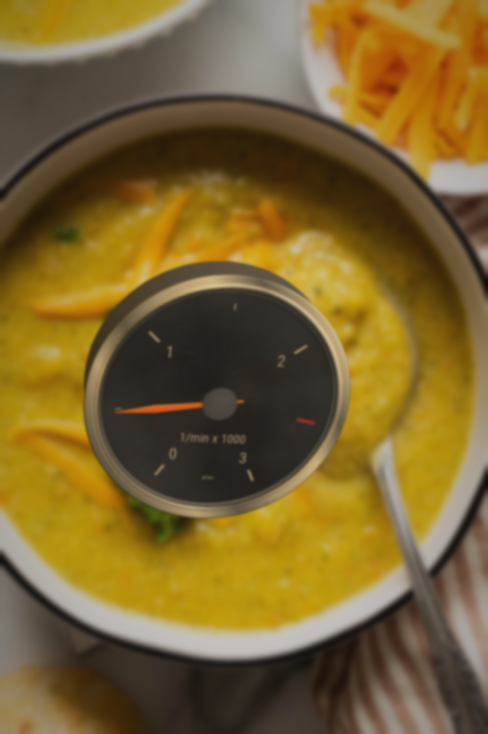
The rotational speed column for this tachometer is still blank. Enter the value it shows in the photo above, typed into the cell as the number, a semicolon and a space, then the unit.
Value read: 500; rpm
